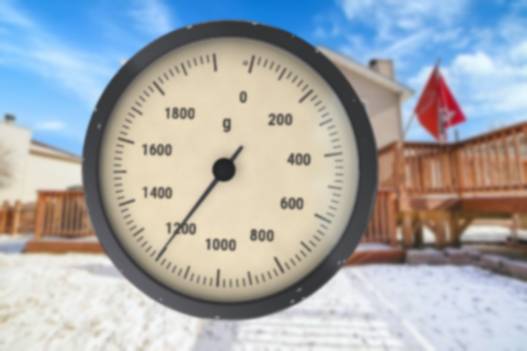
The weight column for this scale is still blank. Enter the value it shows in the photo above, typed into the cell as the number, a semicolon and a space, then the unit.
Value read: 1200; g
